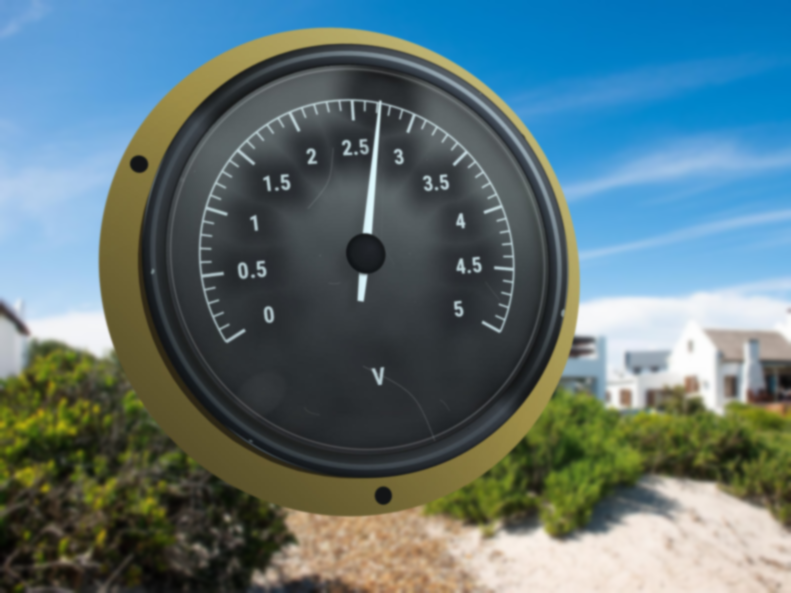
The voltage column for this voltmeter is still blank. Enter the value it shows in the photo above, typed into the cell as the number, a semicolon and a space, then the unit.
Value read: 2.7; V
